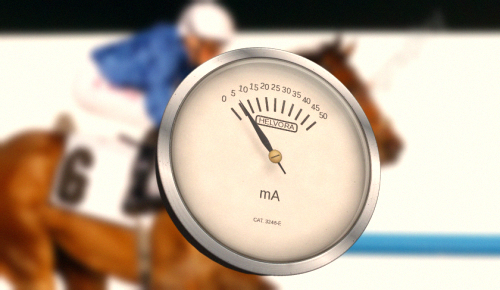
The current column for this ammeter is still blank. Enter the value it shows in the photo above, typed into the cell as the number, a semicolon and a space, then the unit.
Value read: 5; mA
